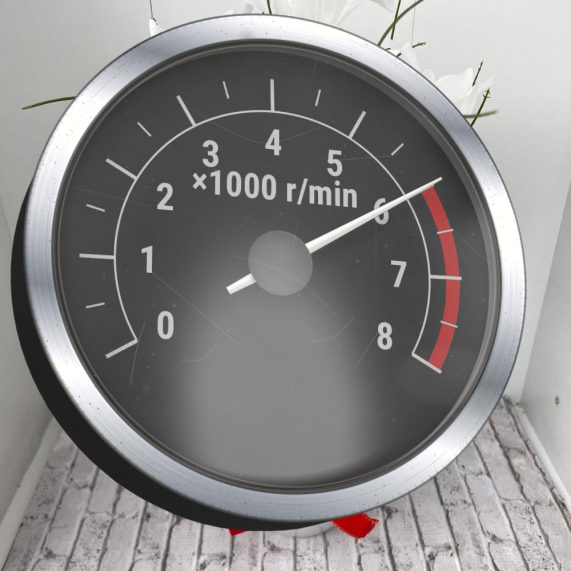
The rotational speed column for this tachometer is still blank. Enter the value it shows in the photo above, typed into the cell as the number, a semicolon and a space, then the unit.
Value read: 6000; rpm
